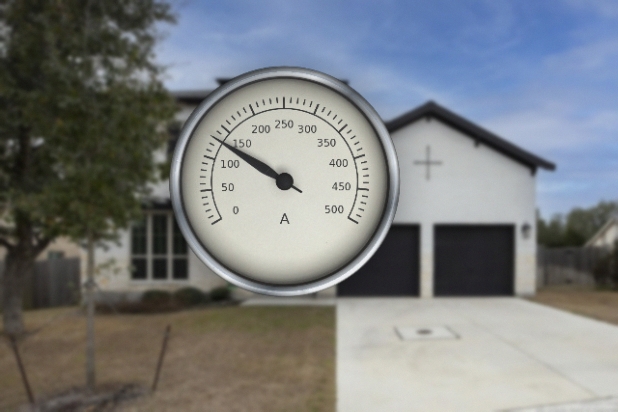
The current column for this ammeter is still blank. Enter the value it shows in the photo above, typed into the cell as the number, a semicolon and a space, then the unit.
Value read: 130; A
